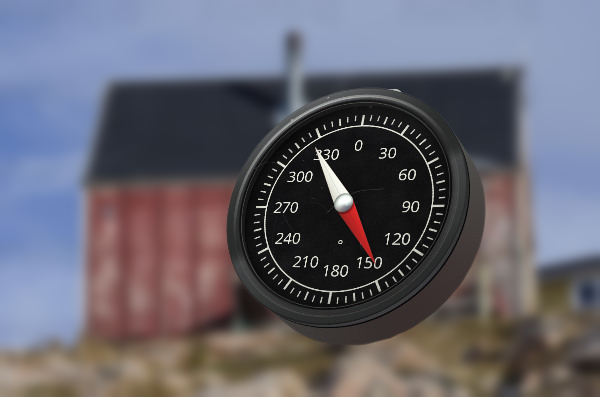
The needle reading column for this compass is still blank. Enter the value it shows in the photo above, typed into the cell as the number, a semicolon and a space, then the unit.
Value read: 145; °
